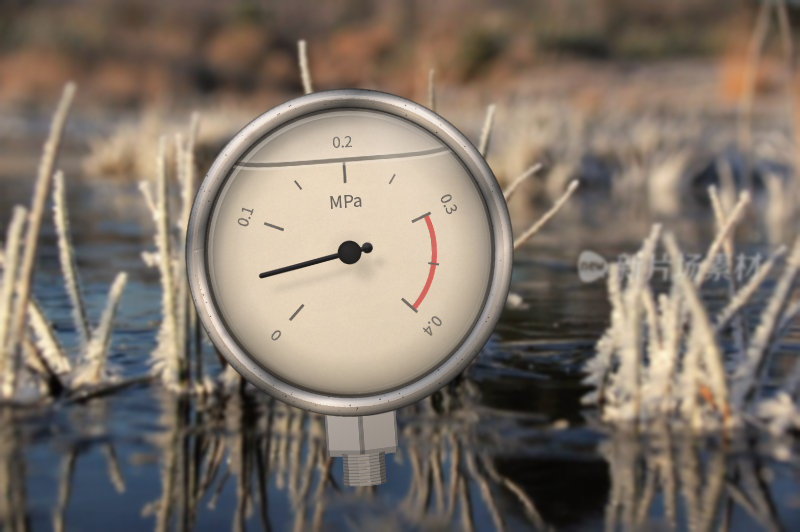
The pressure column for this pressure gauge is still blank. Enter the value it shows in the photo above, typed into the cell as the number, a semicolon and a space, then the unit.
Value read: 0.05; MPa
